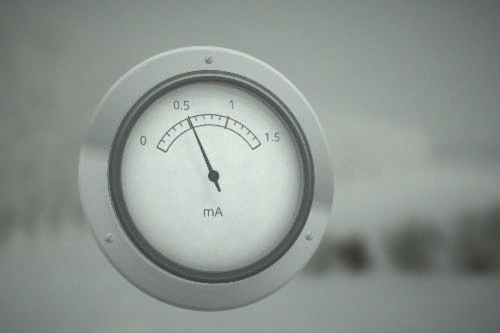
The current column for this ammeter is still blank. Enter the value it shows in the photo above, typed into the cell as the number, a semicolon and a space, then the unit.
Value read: 0.5; mA
